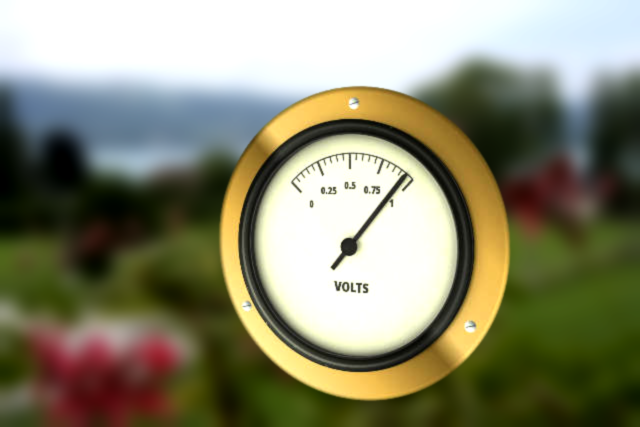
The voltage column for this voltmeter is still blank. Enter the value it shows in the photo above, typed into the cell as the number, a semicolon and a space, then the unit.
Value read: 0.95; V
